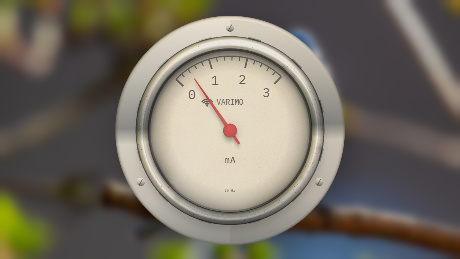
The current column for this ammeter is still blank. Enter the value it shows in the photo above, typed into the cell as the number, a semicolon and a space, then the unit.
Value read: 0.4; mA
